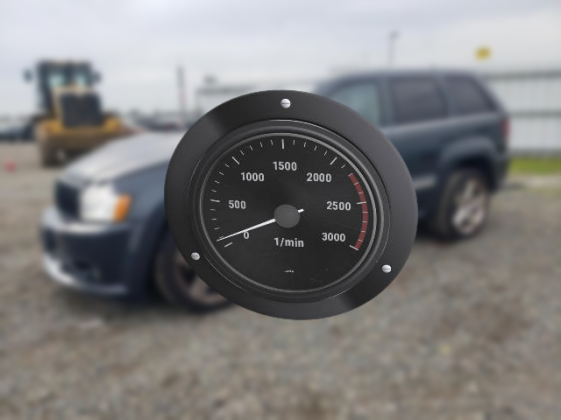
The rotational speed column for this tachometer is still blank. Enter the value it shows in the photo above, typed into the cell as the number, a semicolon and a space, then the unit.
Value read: 100; rpm
